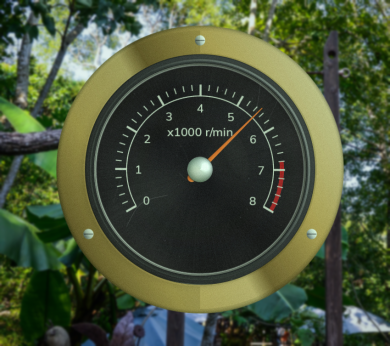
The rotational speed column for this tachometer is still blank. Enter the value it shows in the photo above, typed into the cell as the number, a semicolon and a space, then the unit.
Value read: 5500; rpm
